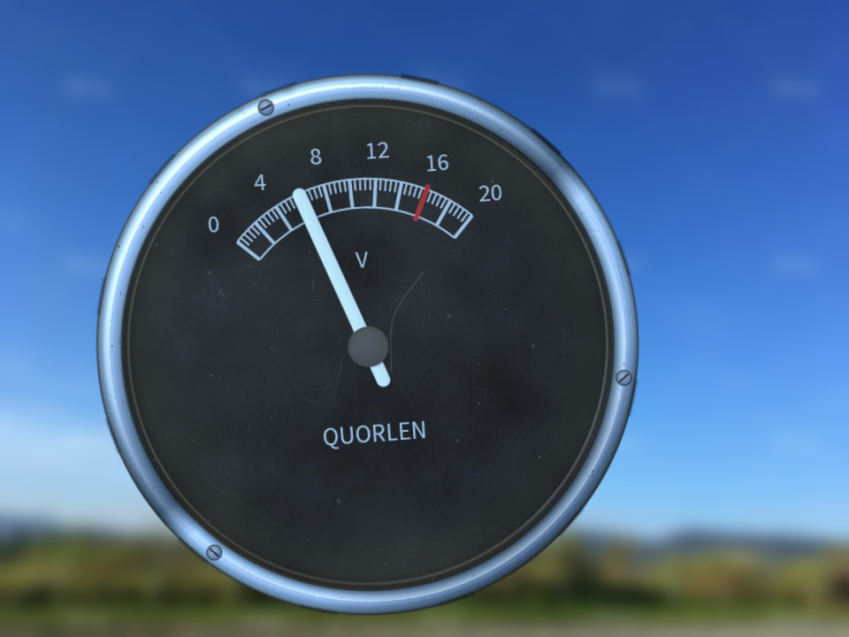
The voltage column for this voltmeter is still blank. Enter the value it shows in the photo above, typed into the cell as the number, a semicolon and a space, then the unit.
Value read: 6; V
